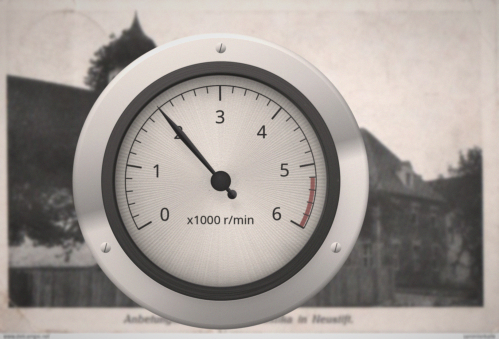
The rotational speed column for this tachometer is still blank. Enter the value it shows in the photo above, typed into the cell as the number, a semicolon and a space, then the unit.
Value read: 2000; rpm
